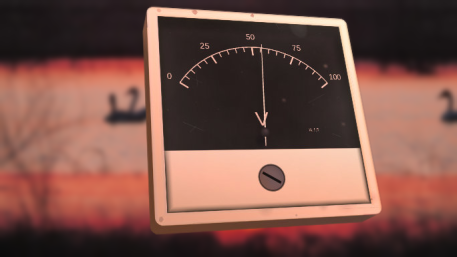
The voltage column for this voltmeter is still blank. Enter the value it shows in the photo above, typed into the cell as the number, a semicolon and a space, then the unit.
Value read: 55; V
